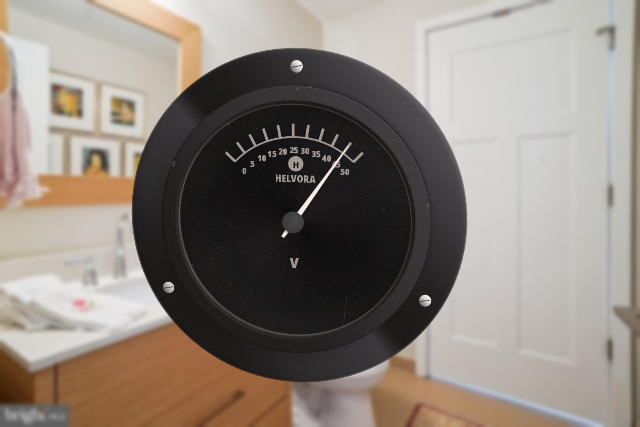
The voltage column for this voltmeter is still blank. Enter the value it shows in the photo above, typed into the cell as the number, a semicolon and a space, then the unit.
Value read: 45; V
